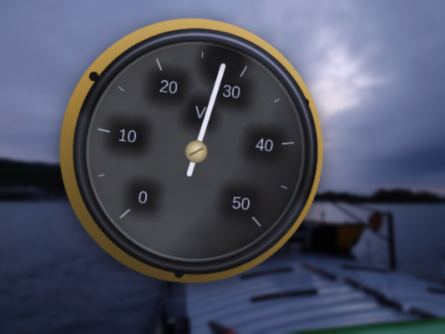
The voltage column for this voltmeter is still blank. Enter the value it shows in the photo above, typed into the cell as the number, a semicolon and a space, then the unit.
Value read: 27.5; V
